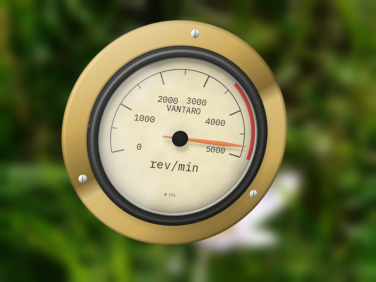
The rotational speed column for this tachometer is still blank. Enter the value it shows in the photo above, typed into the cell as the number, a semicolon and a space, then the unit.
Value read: 4750; rpm
